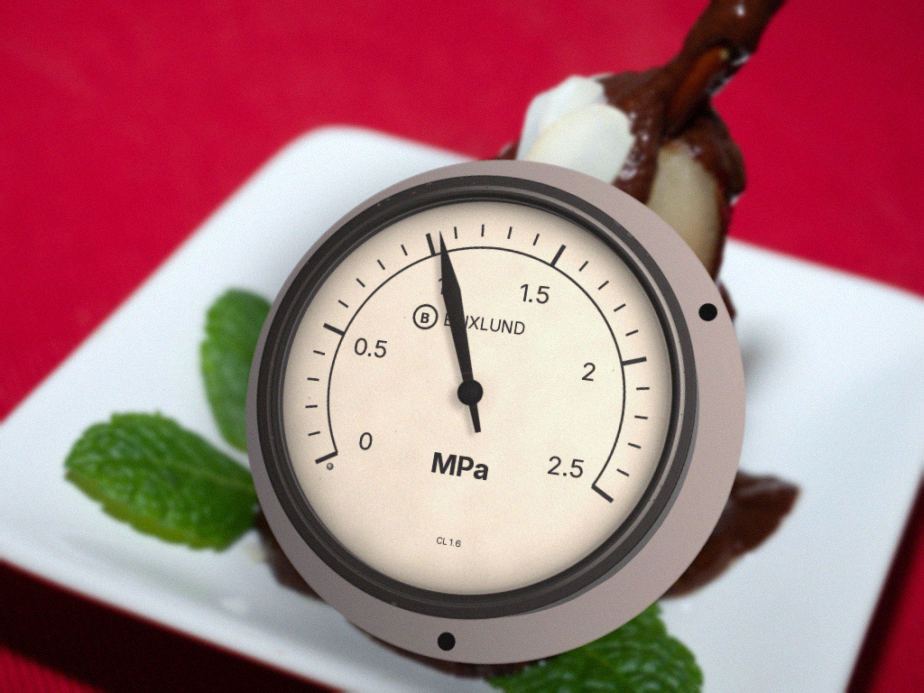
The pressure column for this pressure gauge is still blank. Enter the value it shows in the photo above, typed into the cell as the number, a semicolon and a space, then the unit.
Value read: 1.05; MPa
